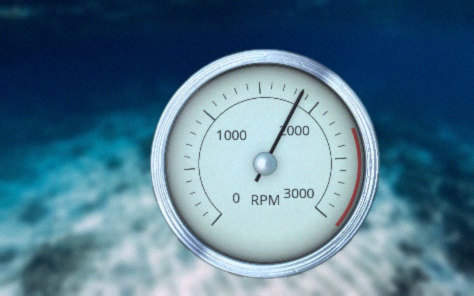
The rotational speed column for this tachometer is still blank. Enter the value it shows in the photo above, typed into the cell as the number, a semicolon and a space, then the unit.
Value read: 1850; rpm
